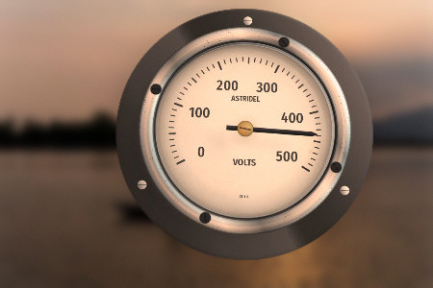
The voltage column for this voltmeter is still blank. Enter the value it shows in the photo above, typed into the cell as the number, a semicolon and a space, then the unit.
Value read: 440; V
